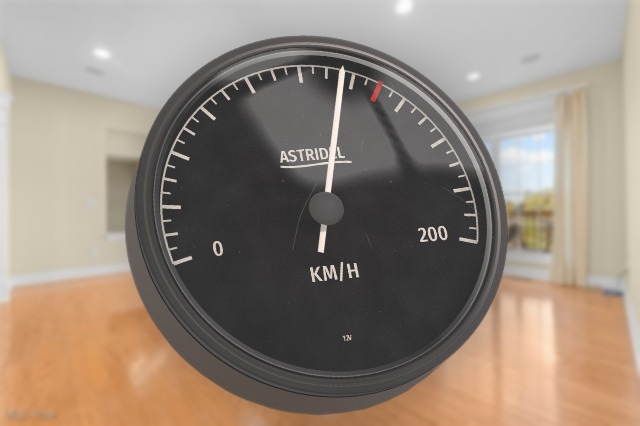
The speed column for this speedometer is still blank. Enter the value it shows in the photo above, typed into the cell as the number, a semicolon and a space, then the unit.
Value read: 115; km/h
